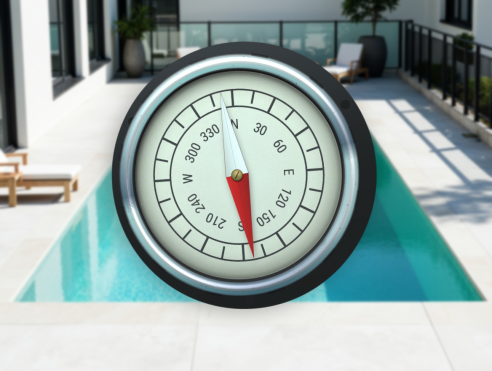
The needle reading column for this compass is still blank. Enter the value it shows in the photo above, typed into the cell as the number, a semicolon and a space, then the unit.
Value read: 172.5; °
